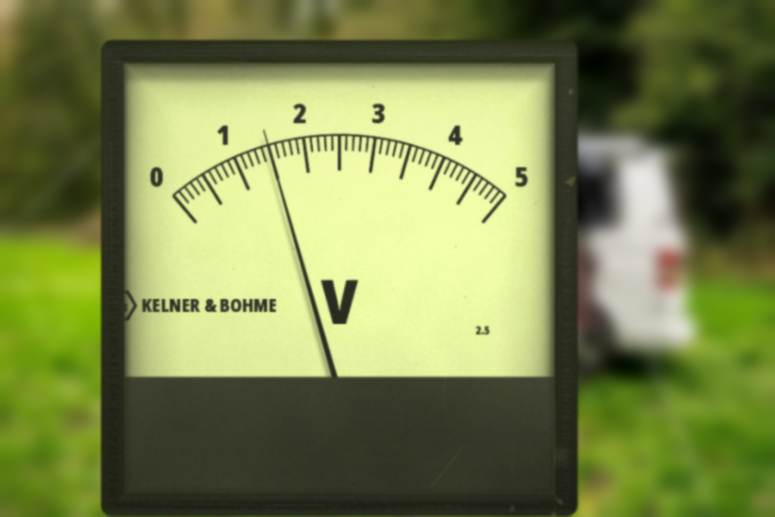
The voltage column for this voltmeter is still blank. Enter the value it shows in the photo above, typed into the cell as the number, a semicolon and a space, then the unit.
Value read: 1.5; V
